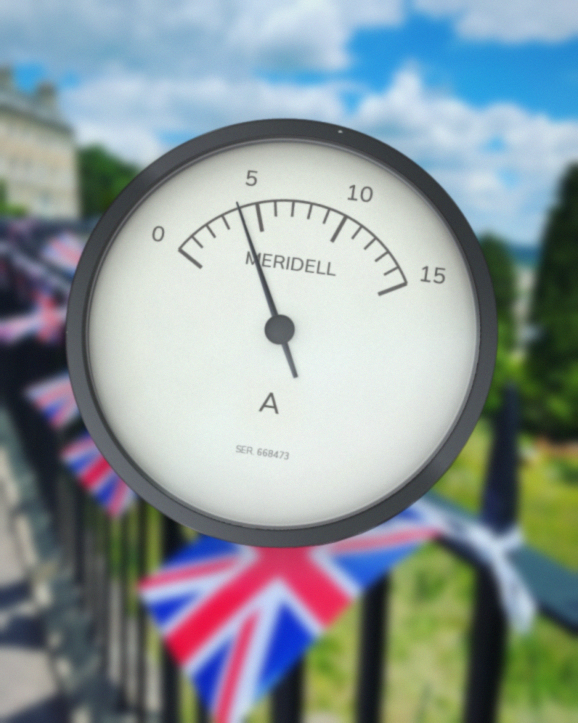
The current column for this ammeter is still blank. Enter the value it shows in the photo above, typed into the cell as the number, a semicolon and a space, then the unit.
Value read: 4; A
